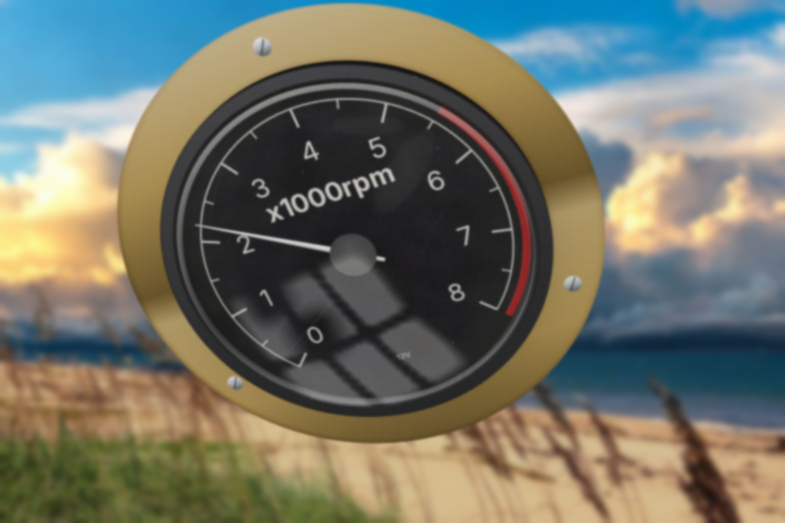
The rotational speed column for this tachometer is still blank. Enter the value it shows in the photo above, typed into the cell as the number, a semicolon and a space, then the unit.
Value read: 2250; rpm
